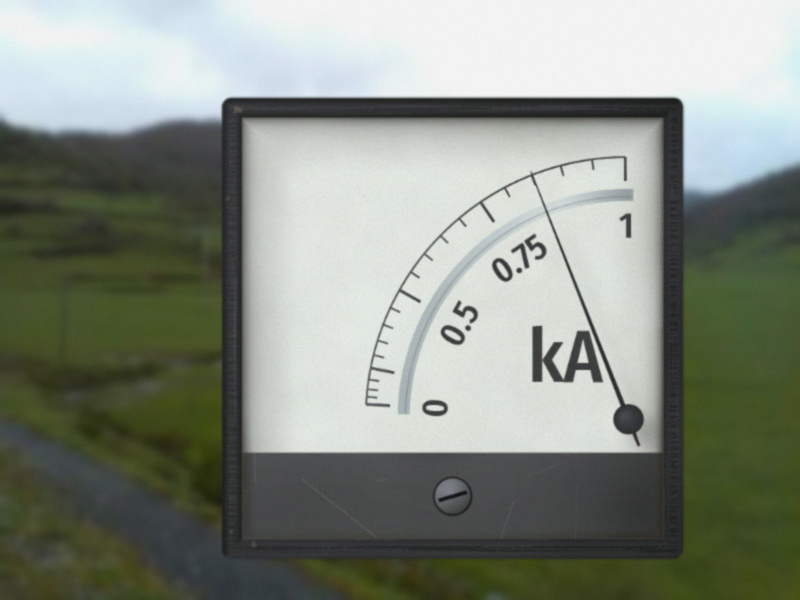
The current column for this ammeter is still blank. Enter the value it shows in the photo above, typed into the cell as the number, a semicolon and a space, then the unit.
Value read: 0.85; kA
